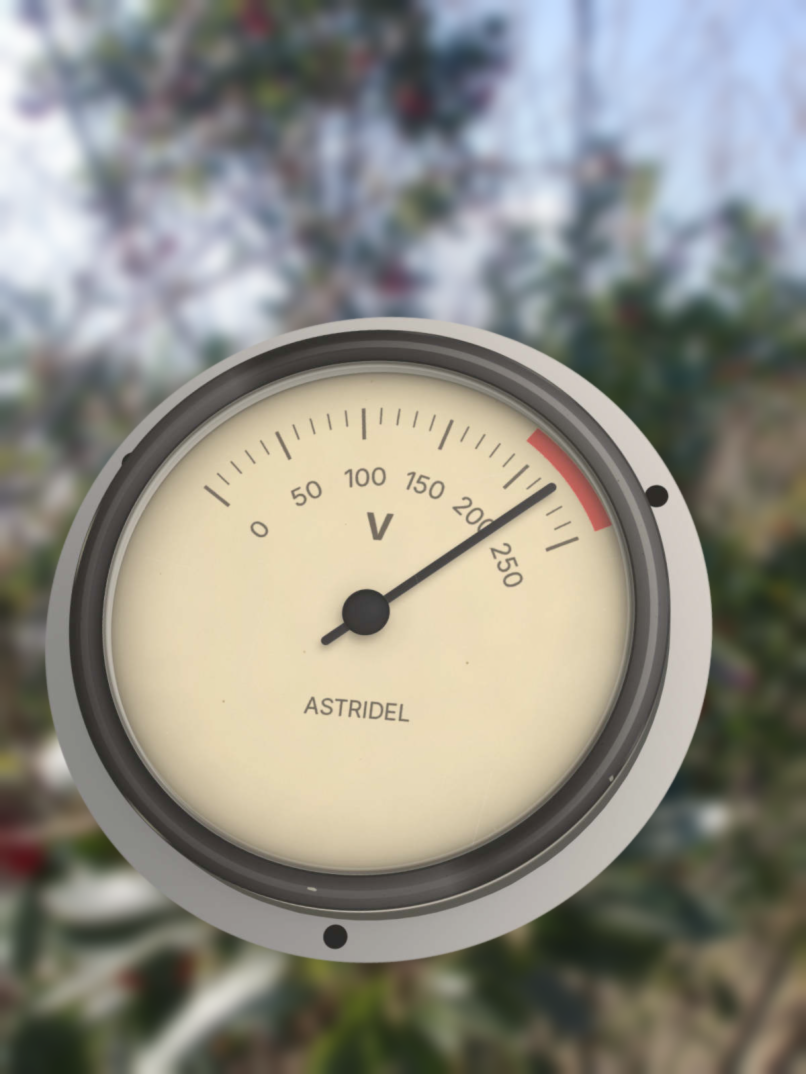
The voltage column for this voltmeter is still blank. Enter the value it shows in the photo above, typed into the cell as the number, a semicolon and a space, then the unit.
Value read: 220; V
